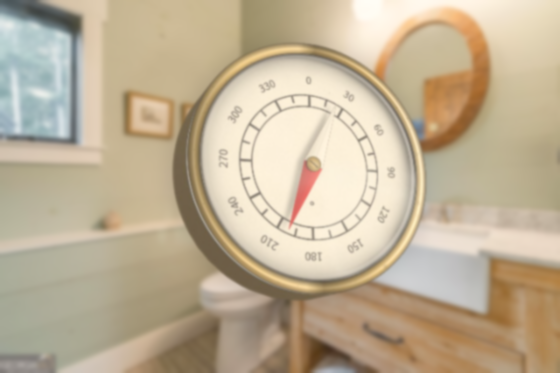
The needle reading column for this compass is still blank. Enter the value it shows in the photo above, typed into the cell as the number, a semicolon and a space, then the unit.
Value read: 202.5; °
